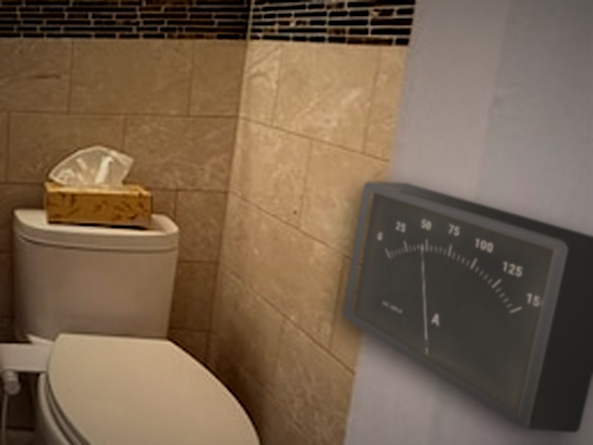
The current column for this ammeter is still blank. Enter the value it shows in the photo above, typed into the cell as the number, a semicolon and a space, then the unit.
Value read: 50; A
